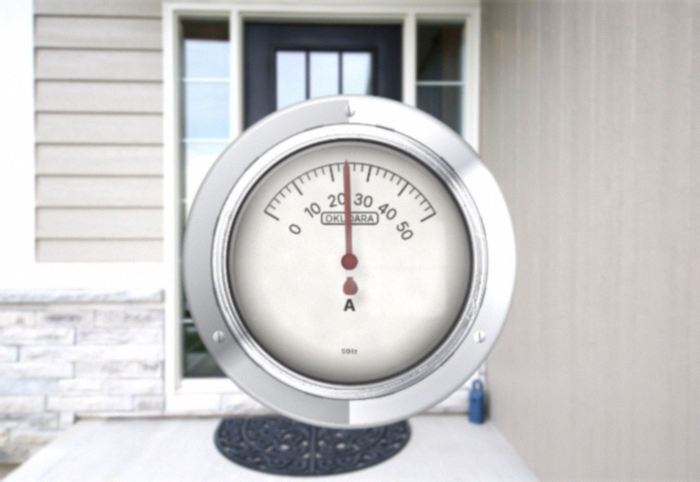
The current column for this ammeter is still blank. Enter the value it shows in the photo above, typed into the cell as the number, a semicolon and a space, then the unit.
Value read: 24; A
